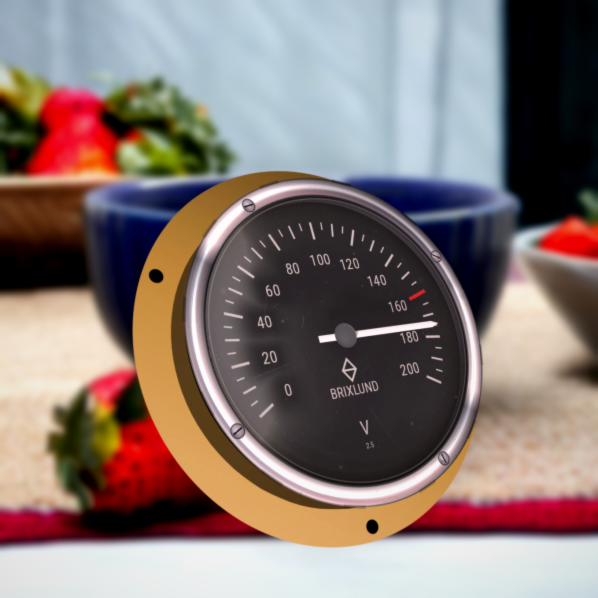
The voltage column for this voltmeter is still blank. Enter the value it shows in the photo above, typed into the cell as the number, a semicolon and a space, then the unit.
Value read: 175; V
